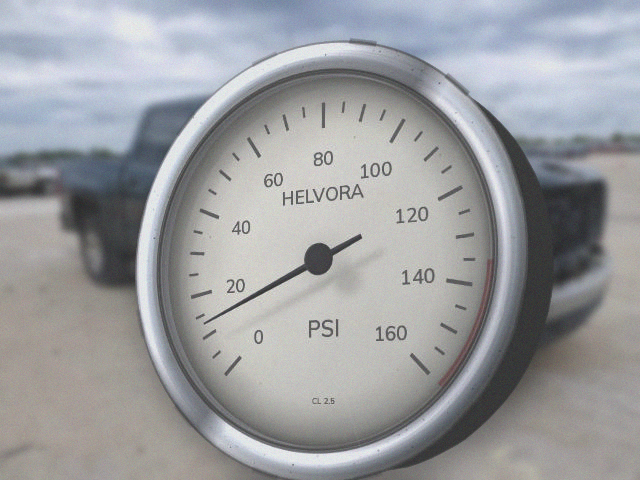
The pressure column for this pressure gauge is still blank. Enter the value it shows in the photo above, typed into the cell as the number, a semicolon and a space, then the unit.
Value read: 12.5; psi
